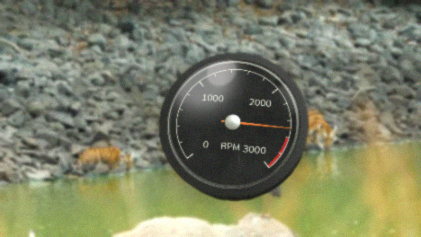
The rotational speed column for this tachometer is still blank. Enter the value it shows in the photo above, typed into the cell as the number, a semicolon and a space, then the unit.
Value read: 2500; rpm
